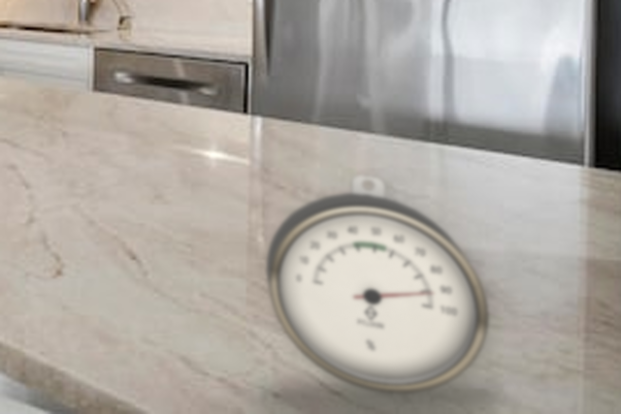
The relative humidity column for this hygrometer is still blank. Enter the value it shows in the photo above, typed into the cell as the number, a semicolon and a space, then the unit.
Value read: 90; %
